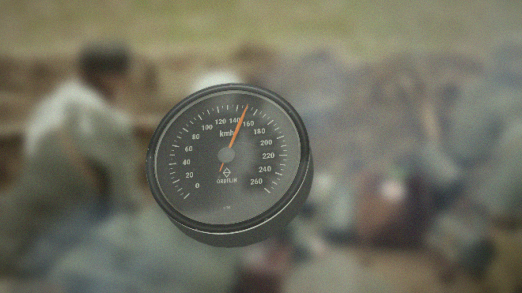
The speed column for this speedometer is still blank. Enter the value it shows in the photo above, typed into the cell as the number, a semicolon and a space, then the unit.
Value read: 150; km/h
